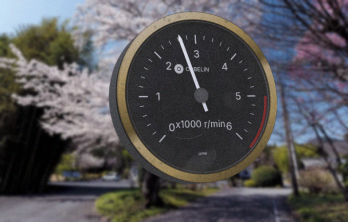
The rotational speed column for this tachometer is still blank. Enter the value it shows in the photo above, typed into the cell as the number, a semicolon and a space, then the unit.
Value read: 2600; rpm
